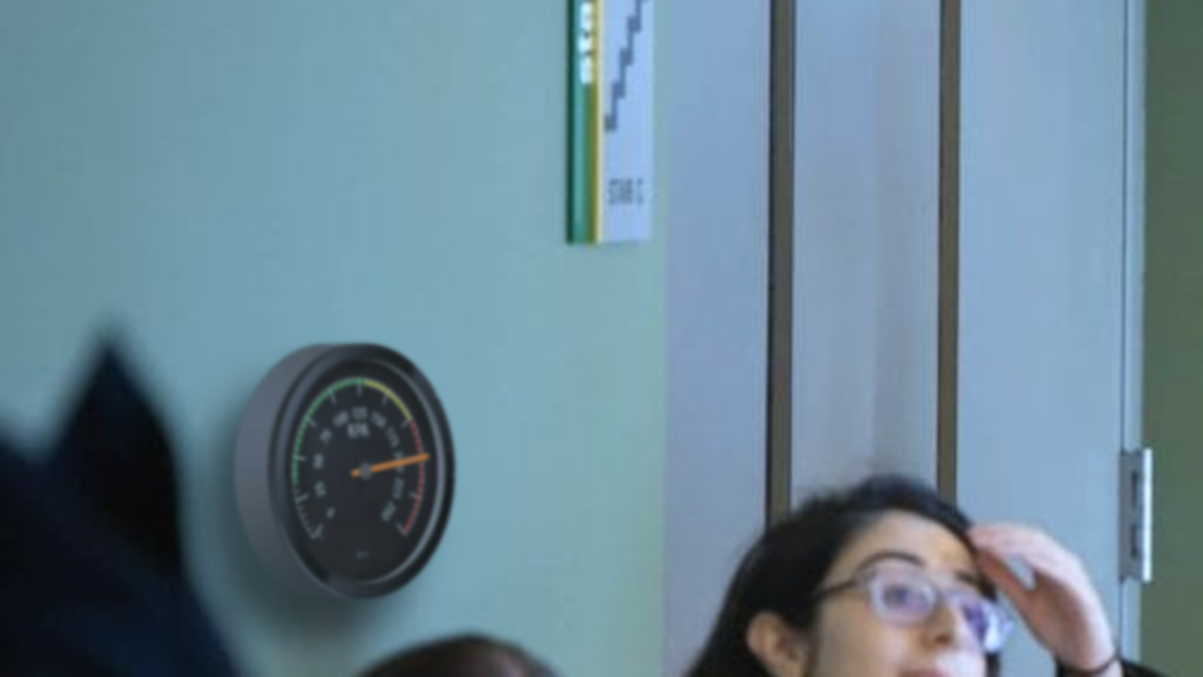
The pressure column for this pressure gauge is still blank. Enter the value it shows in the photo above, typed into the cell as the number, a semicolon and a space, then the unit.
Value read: 200; kPa
